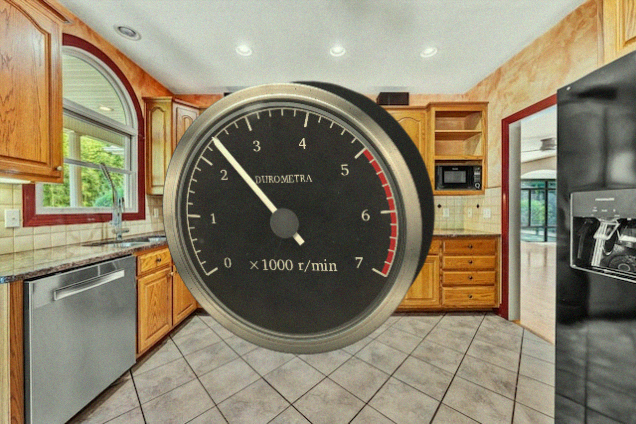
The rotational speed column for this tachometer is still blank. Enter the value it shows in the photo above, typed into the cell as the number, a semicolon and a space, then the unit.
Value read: 2400; rpm
